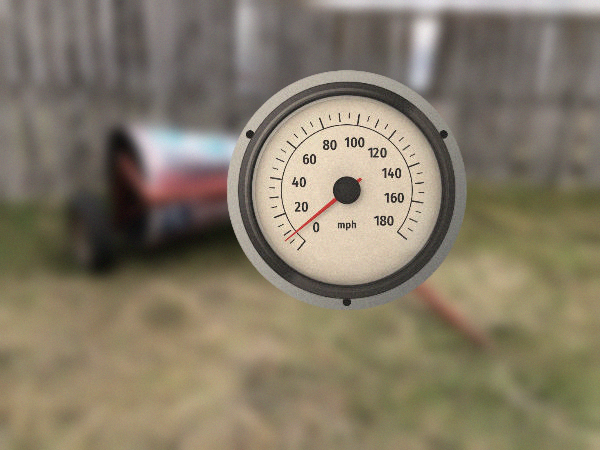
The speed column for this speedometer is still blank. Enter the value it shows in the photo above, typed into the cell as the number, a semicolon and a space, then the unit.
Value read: 7.5; mph
